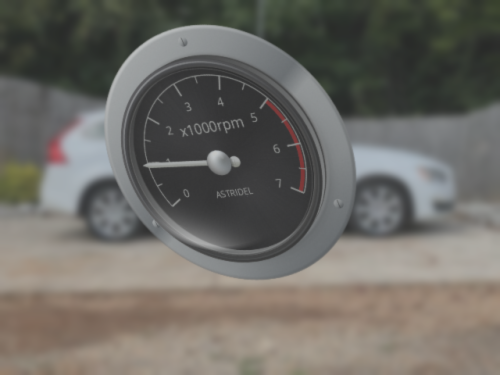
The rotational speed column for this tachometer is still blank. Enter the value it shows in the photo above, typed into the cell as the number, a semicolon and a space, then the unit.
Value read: 1000; rpm
